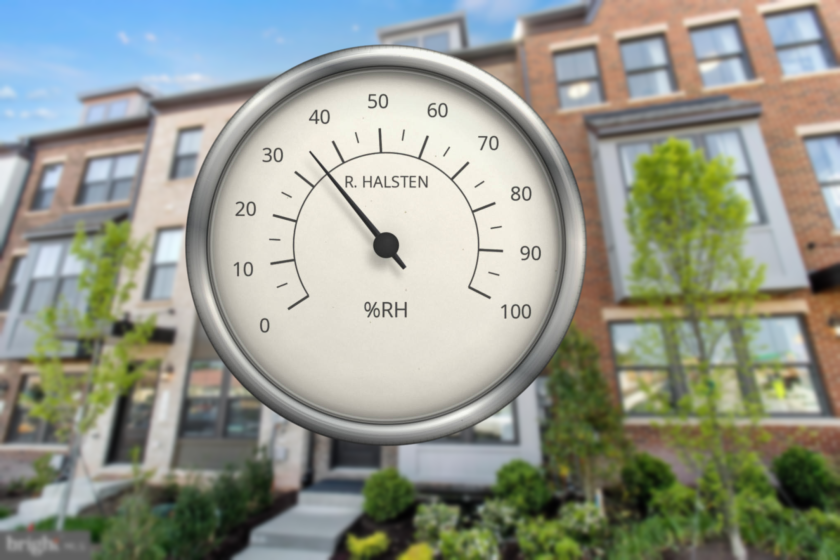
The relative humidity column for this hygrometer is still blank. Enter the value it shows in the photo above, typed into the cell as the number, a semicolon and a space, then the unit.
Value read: 35; %
